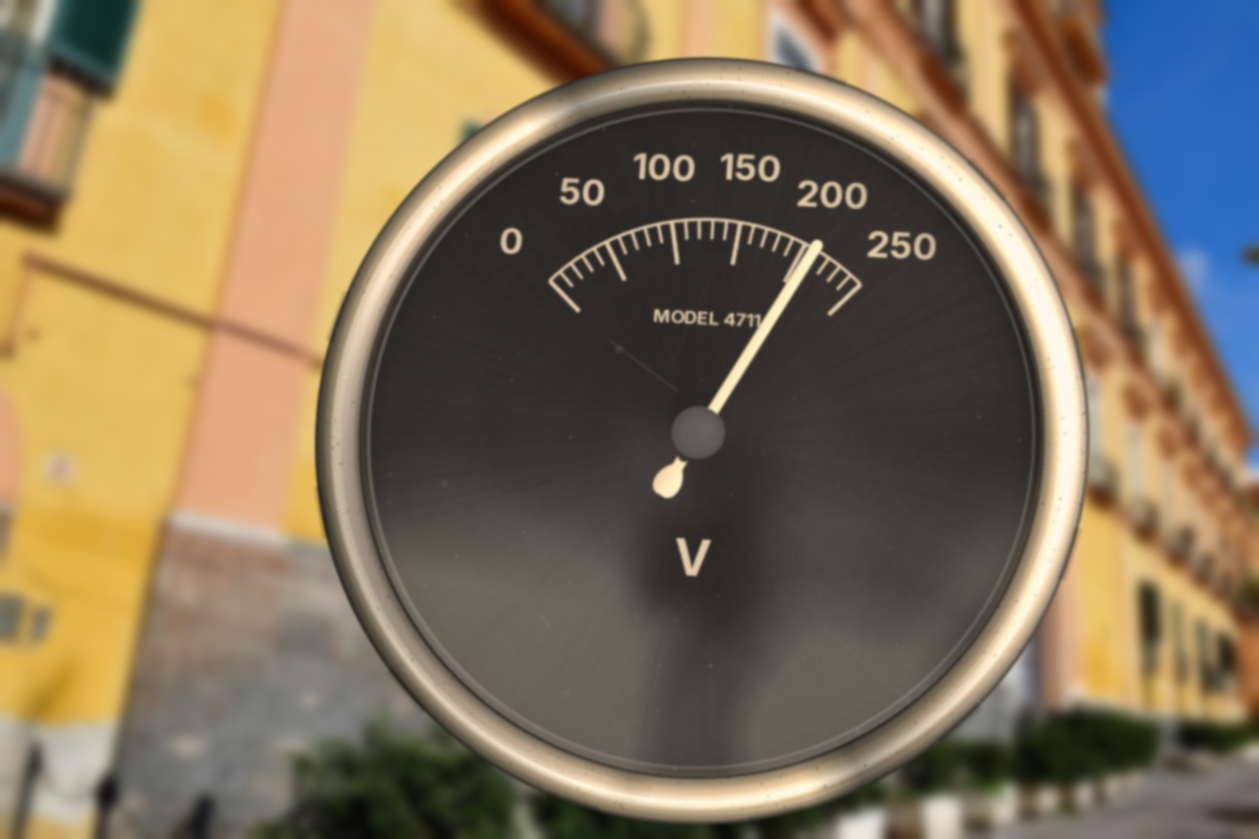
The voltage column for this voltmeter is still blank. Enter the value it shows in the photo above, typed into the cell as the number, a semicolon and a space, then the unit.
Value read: 210; V
